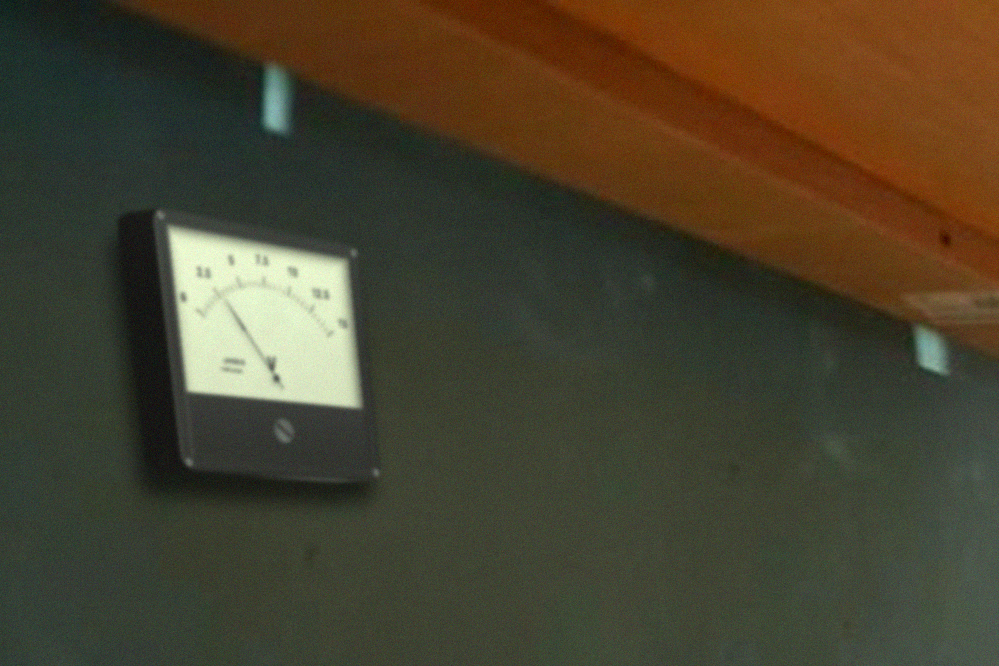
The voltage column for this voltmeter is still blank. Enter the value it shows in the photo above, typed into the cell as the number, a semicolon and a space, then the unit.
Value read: 2.5; V
